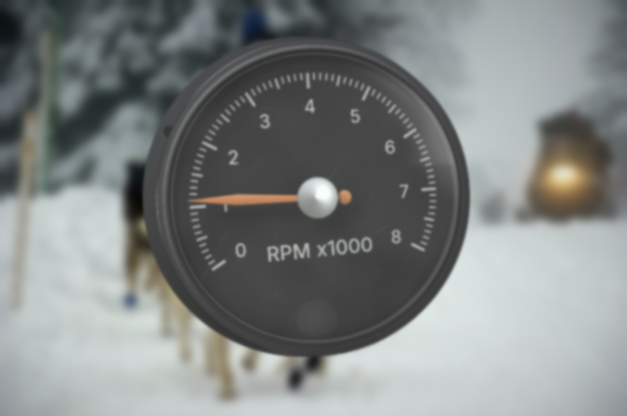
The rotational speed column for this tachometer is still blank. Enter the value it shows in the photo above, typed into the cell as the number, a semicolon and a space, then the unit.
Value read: 1100; rpm
